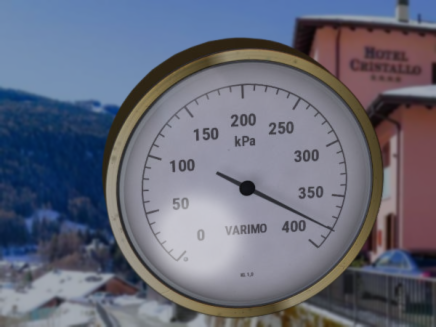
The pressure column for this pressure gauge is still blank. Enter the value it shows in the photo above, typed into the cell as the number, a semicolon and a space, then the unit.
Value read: 380; kPa
